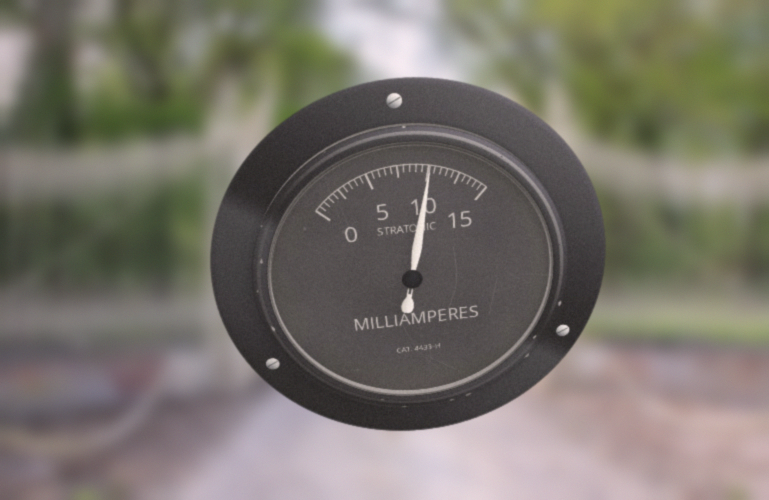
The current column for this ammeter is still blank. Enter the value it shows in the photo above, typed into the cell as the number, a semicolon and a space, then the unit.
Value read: 10; mA
